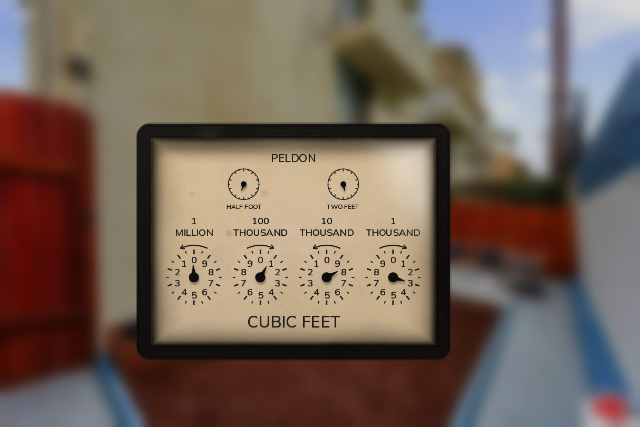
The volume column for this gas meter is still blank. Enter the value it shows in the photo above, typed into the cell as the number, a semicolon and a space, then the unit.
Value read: 8300; ft³
